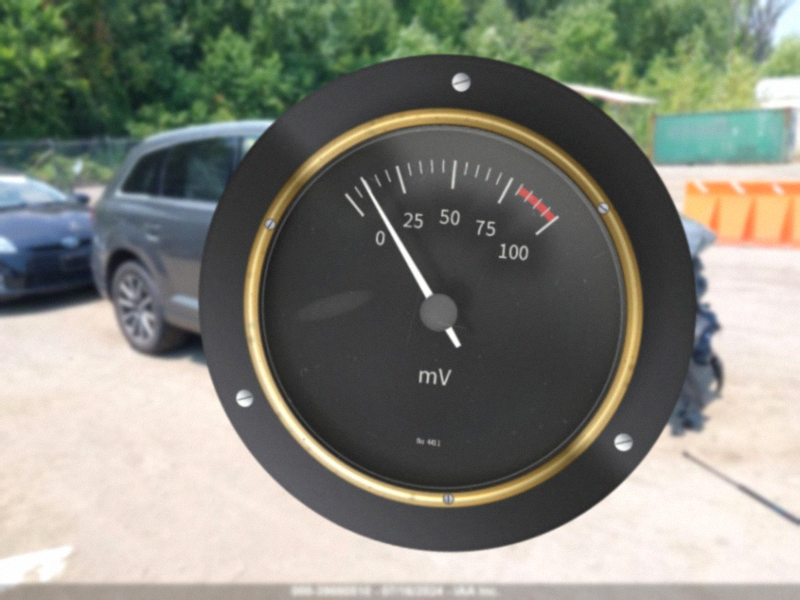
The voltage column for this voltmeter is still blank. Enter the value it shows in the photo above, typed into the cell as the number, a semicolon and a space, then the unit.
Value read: 10; mV
